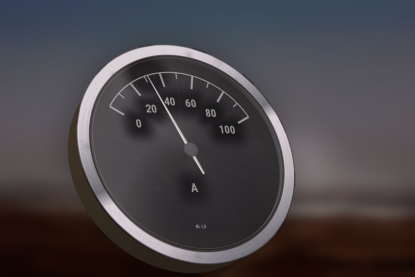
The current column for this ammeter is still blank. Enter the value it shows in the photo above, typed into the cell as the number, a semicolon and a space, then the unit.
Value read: 30; A
